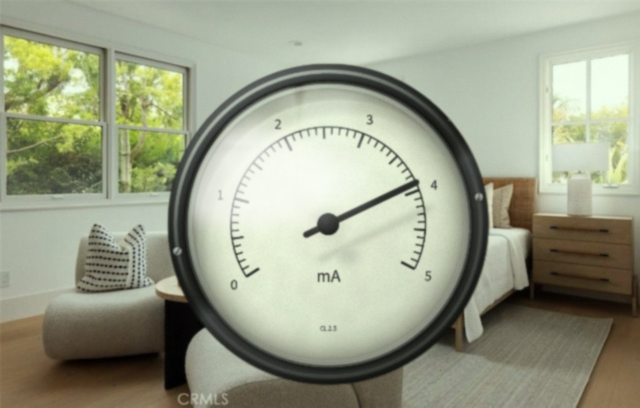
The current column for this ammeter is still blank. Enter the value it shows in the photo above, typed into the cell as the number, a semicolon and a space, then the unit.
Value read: 3.9; mA
